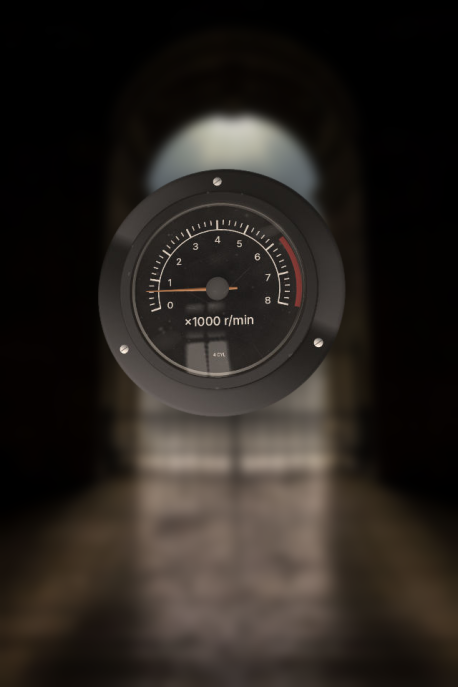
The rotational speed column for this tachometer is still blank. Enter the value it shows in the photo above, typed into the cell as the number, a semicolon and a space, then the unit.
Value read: 600; rpm
